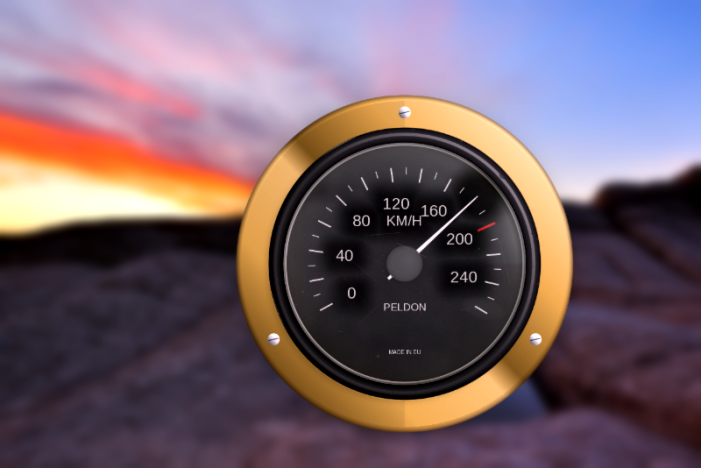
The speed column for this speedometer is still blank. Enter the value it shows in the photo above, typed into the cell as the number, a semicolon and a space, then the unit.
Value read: 180; km/h
